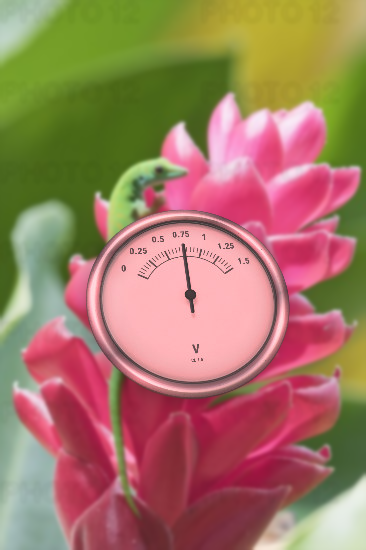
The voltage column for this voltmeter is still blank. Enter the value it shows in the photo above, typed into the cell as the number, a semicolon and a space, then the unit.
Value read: 0.75; V
